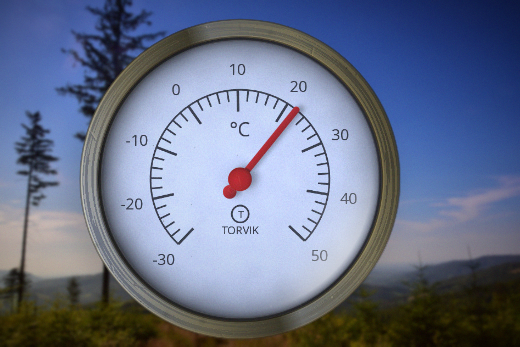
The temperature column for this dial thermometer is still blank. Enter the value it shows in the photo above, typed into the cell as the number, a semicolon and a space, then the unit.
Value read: 22; °C
